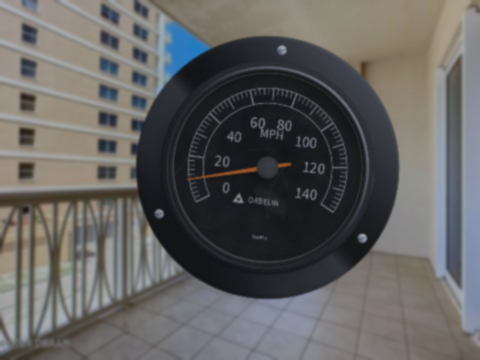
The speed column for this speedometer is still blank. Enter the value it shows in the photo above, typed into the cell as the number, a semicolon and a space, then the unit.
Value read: 10; mph
